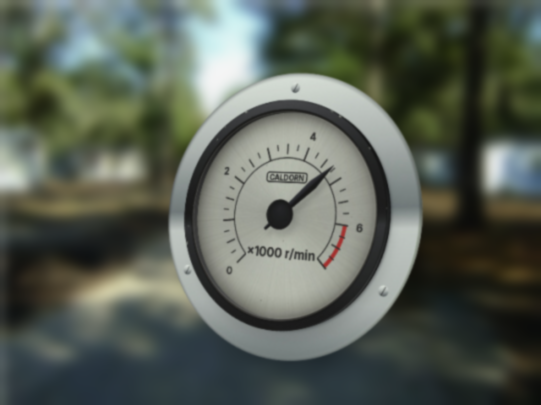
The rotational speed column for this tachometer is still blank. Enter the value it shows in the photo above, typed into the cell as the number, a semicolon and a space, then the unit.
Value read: 4750; rpm
